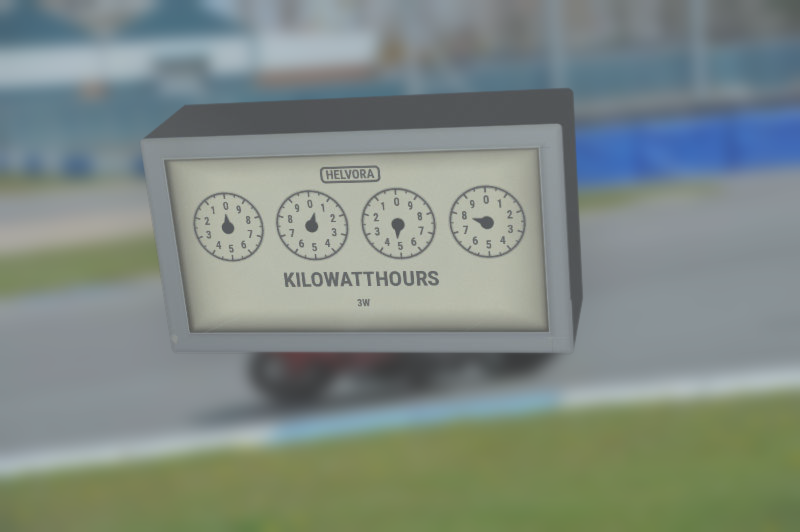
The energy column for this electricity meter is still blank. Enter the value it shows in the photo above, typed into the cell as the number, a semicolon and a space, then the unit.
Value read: 48; kWh
